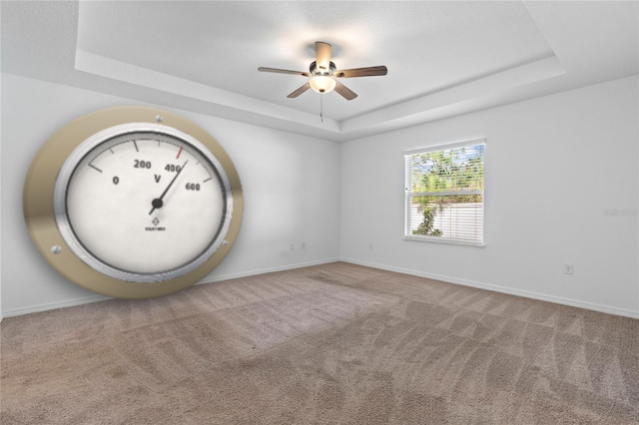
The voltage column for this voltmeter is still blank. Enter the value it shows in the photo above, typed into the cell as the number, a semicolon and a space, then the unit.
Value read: 450; V
